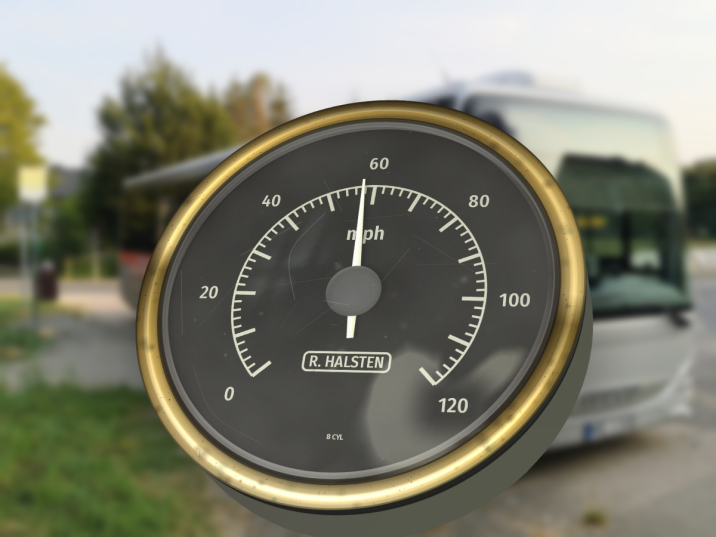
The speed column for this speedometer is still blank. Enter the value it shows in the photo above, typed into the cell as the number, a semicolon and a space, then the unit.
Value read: 58; mph
